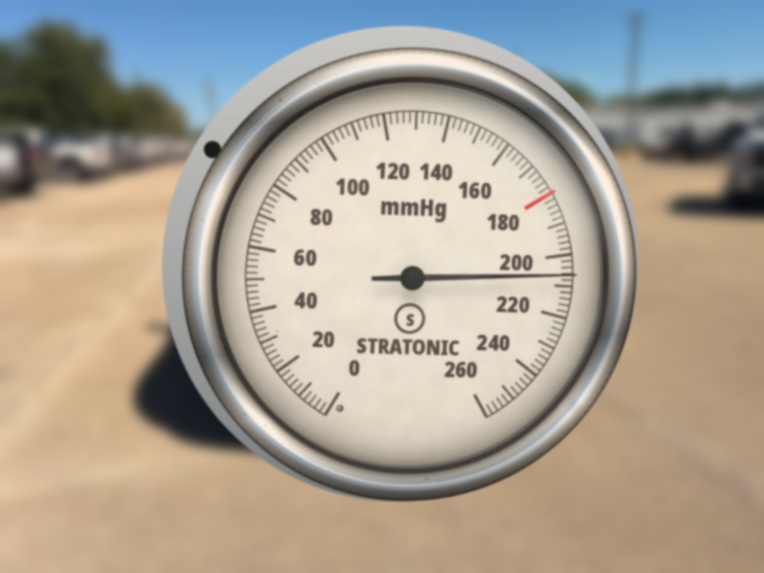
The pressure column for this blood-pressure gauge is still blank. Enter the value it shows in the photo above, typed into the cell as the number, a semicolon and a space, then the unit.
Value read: 206; mmHg
